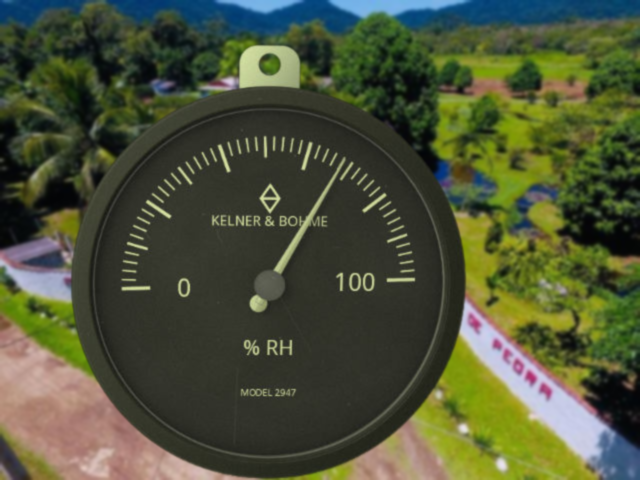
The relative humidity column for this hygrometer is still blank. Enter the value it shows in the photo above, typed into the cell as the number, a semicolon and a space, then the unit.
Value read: 68; %
